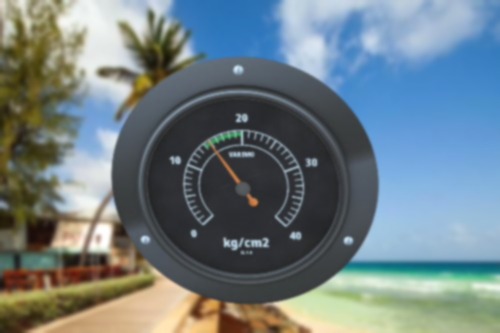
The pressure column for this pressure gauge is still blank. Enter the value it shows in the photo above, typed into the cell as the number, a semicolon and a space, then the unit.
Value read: 15; kg/cm²
